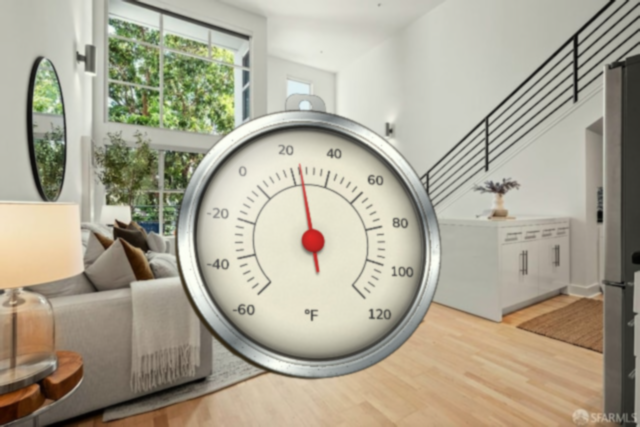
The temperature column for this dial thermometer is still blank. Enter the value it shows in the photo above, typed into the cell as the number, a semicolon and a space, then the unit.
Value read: 24; °F
